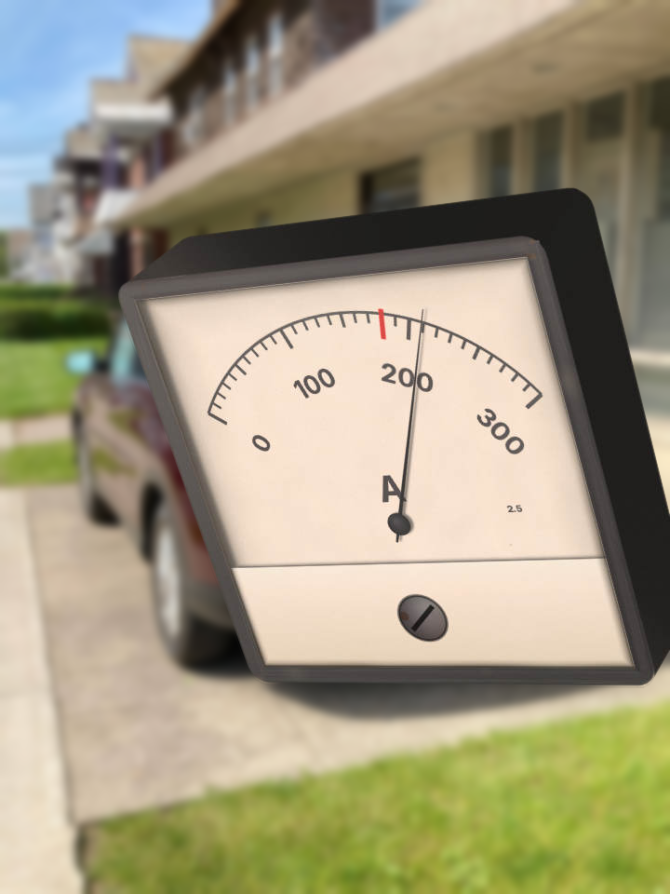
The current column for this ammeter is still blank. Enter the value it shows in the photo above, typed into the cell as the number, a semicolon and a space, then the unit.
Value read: 210; A
